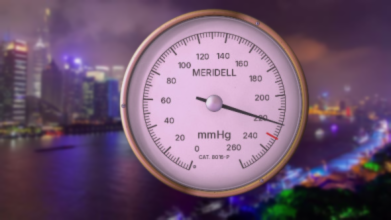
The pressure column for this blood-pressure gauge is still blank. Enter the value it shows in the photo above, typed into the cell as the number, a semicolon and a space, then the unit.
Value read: 220; mmHg
